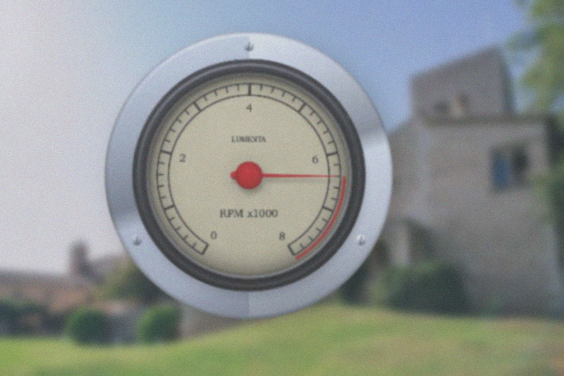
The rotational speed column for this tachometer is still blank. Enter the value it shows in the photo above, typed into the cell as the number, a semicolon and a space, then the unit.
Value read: 6400; rpm
